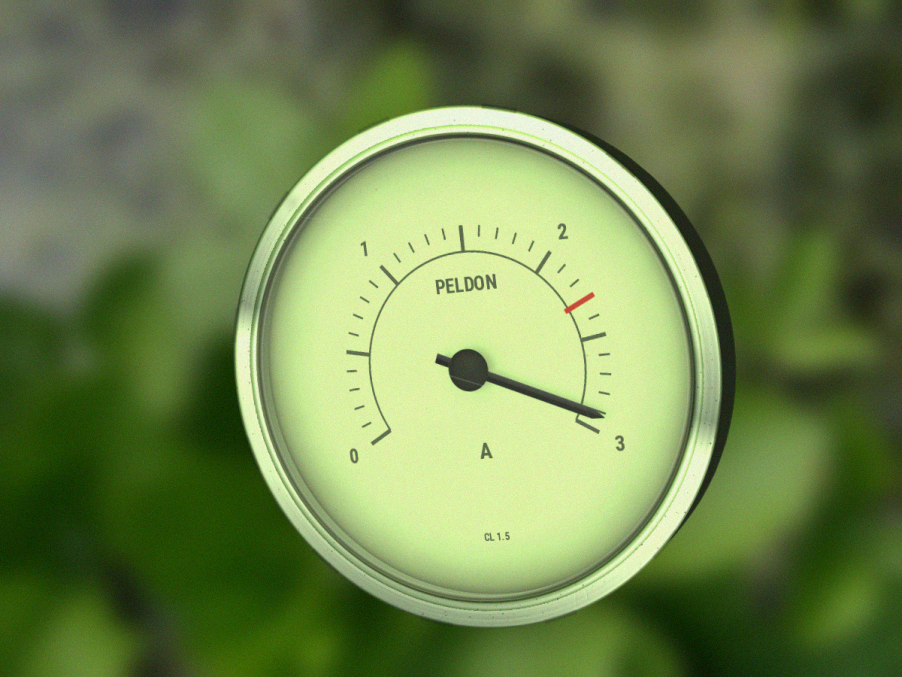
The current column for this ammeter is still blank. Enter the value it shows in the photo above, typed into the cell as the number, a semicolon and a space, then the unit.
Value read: 2.9; A
